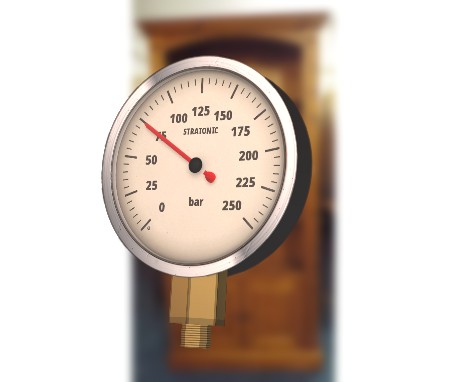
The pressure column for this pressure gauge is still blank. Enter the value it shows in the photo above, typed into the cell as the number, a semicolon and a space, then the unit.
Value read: 75; bar
